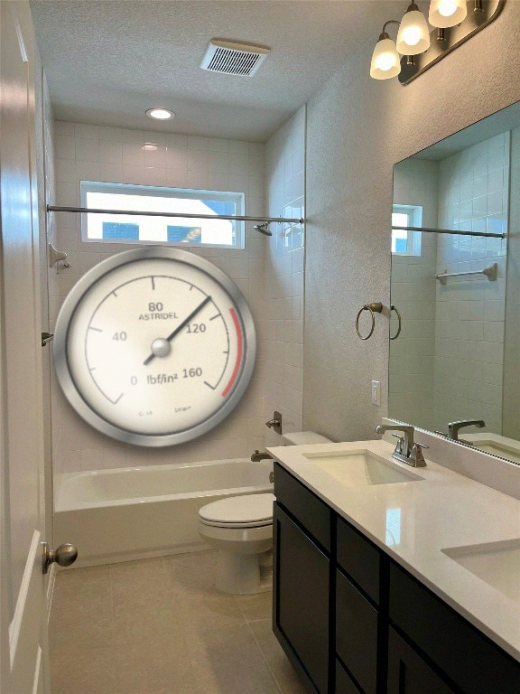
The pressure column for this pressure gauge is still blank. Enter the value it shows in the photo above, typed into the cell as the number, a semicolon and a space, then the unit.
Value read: 110; psi
